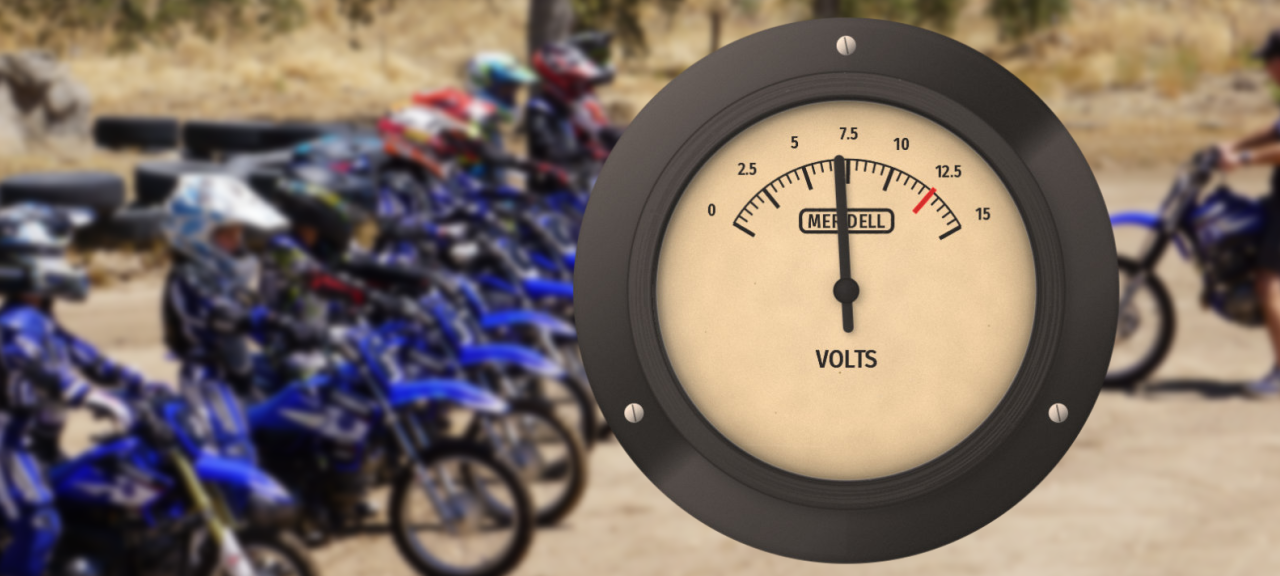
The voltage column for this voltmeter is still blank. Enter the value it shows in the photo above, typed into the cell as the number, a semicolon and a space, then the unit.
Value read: 7; V
